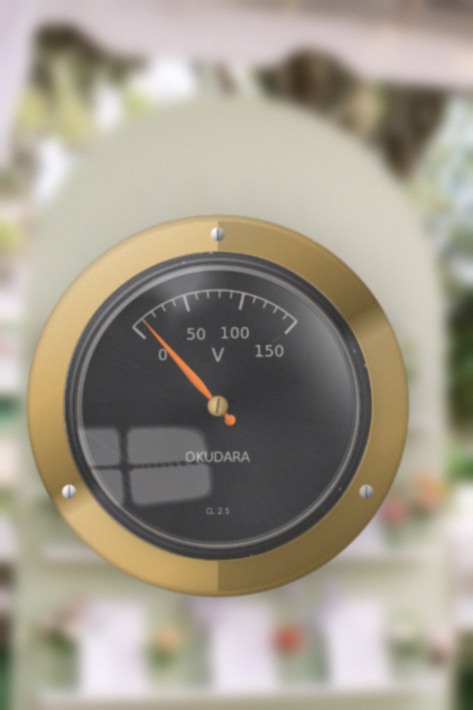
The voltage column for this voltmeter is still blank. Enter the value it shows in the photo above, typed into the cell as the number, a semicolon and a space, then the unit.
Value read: 10; V
